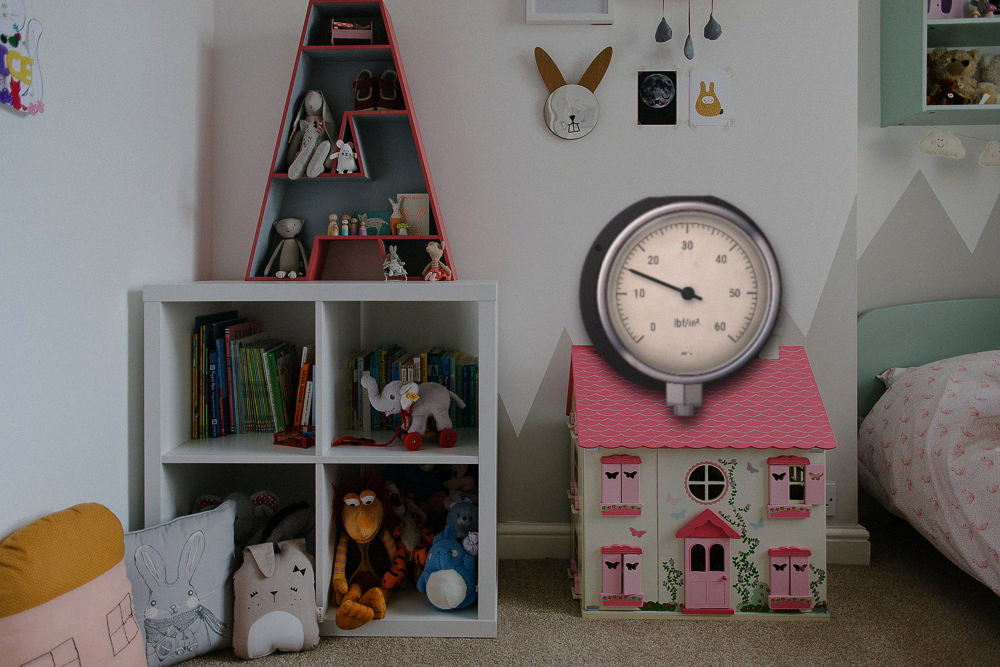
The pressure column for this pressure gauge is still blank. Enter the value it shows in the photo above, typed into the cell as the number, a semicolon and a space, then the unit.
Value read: 15; psi
